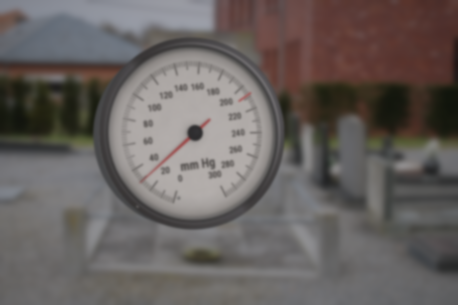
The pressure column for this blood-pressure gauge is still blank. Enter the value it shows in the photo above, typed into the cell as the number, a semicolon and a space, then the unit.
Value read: 30; mmHg
